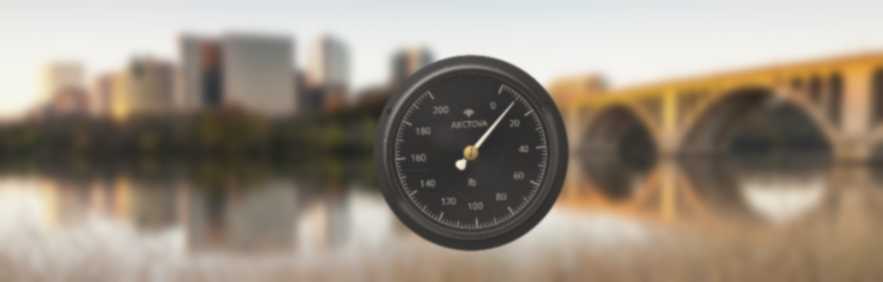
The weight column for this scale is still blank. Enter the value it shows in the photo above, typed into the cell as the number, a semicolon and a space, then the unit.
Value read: 10; lb
